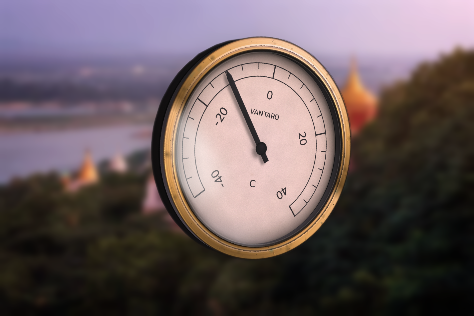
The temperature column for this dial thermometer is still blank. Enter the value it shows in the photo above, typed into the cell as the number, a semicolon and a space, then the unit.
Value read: -12; °C
